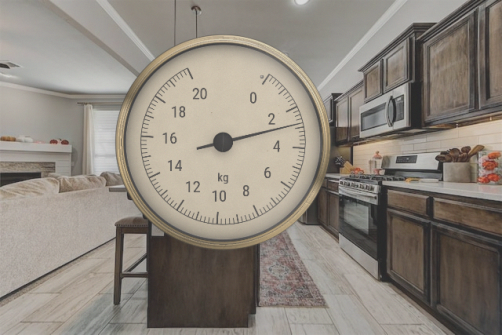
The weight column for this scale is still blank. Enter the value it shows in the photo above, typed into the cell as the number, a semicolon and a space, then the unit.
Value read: 2.8; kg
